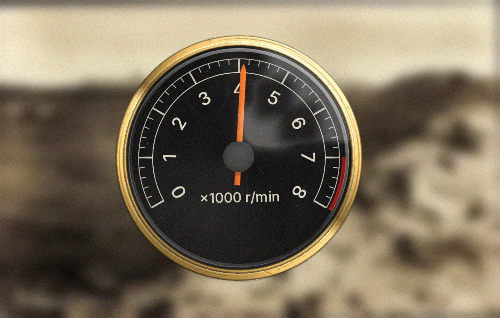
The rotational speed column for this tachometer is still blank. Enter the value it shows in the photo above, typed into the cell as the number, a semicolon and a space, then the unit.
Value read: 4100; rpm
